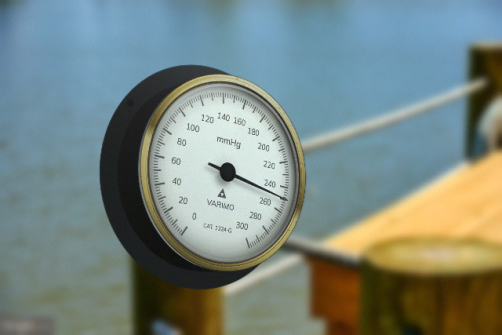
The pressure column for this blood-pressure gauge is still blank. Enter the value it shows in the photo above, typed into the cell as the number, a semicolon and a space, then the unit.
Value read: 250; mmHg
